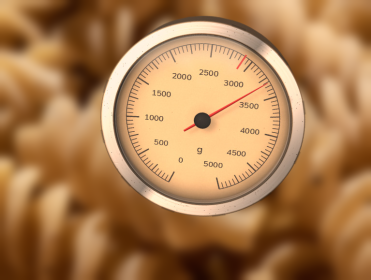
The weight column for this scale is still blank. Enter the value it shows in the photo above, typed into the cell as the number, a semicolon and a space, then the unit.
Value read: 3300; g
